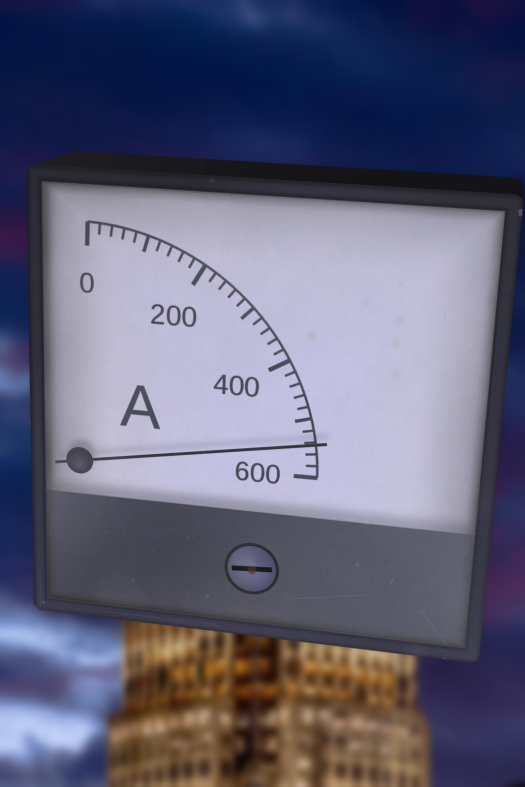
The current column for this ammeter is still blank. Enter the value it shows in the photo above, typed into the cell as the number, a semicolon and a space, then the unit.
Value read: 540; A
